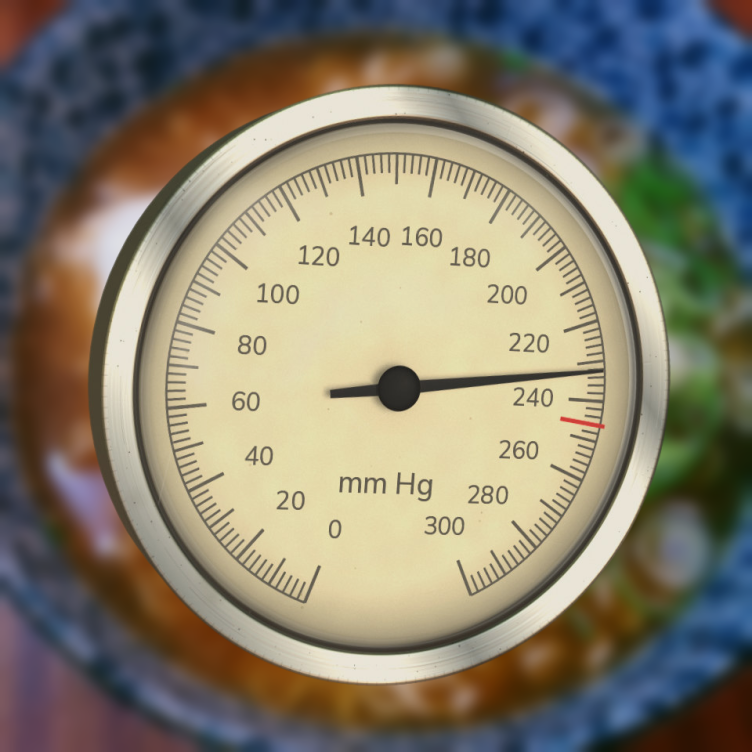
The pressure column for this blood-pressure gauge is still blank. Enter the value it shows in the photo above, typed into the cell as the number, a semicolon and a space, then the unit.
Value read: 232; mmHg
